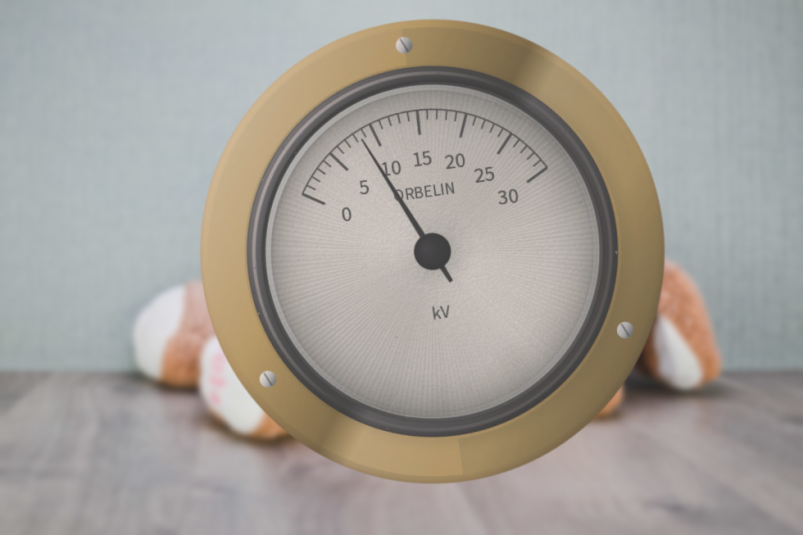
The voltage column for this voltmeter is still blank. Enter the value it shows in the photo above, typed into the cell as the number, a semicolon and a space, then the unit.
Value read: 8.5; kV
